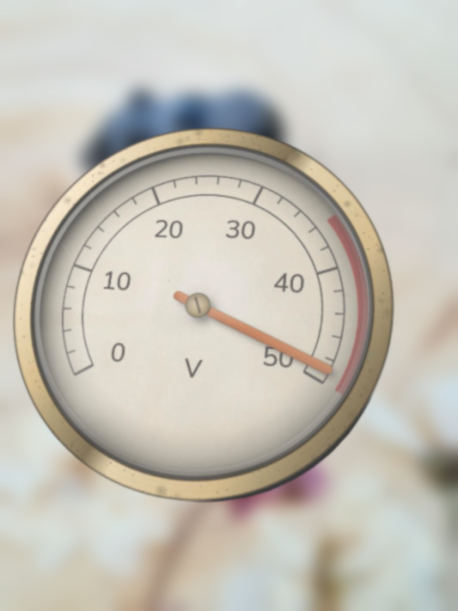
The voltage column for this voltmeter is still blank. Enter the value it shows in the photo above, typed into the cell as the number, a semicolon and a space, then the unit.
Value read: 49; V
